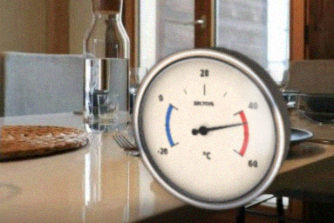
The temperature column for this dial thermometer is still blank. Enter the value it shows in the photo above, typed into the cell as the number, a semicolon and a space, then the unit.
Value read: 45; °C
